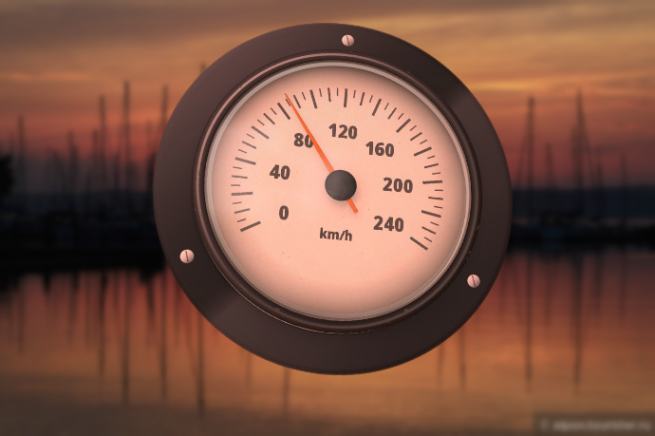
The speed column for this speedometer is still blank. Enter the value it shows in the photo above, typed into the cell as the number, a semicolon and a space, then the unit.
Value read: 85; km/h
